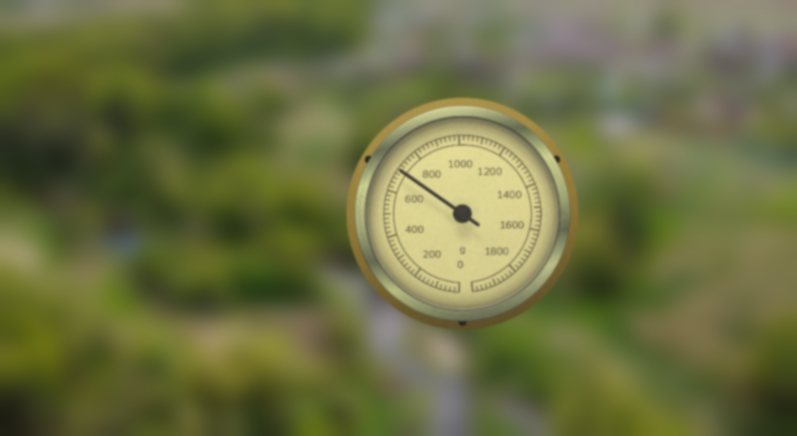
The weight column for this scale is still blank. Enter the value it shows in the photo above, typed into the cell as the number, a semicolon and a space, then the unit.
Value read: 700; g
